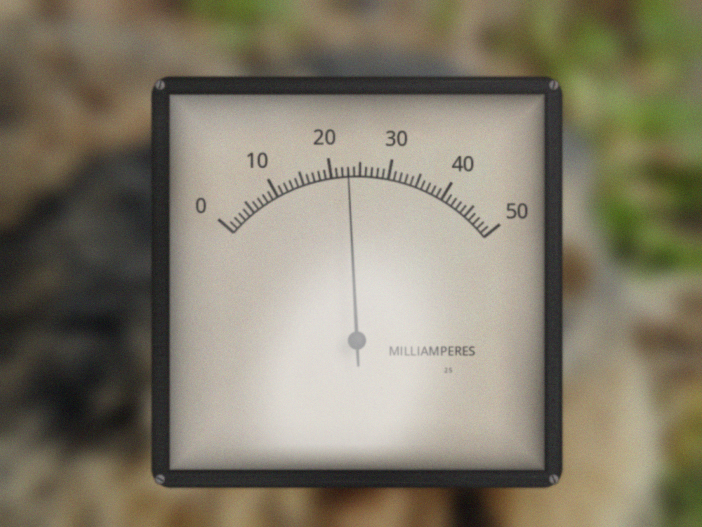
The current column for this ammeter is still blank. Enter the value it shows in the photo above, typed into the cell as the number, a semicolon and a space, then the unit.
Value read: 23; mA
